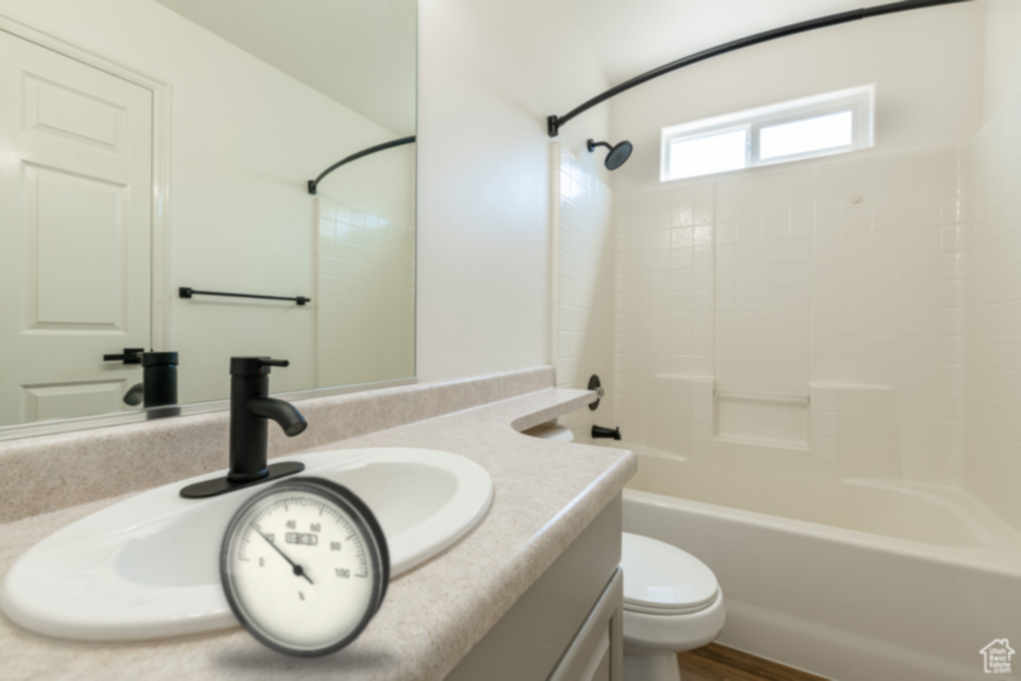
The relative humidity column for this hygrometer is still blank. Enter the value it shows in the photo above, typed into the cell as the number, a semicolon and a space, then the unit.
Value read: 20; %
